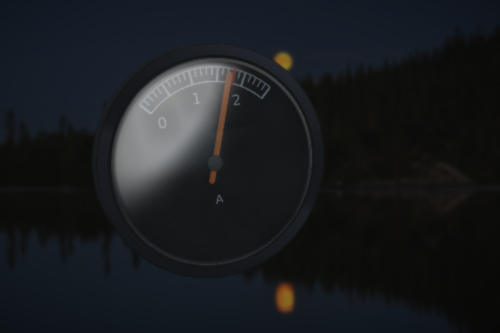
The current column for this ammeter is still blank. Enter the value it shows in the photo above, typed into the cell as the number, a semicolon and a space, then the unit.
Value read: 1.7; A
